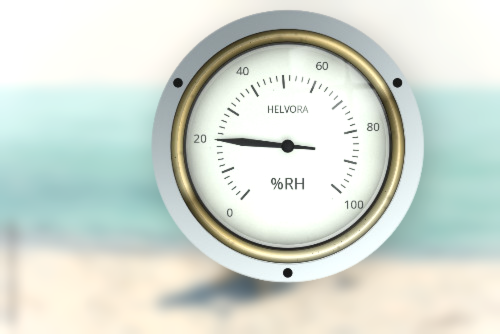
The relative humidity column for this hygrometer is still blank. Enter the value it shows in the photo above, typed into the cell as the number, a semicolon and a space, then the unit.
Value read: 20; %
